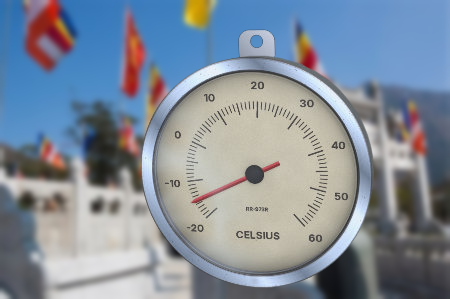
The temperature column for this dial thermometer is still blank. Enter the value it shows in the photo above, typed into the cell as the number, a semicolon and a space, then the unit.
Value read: -15; °C
